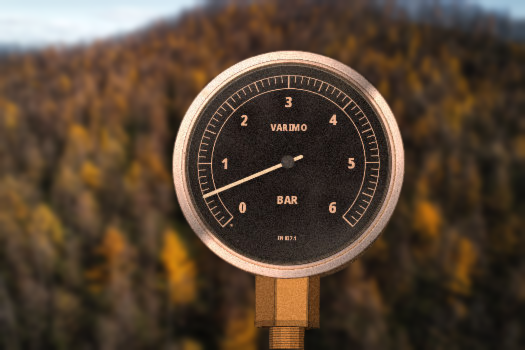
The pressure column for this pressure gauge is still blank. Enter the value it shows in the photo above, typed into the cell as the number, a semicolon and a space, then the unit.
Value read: 0.5; bar
